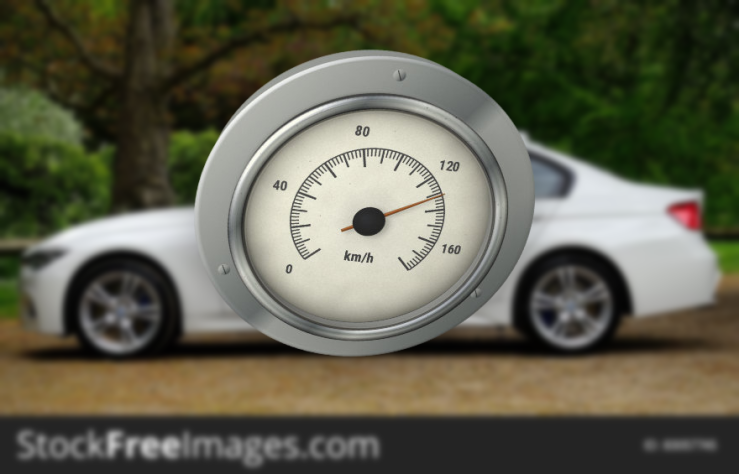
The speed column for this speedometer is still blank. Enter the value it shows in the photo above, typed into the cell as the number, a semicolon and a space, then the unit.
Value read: 130; km/h
